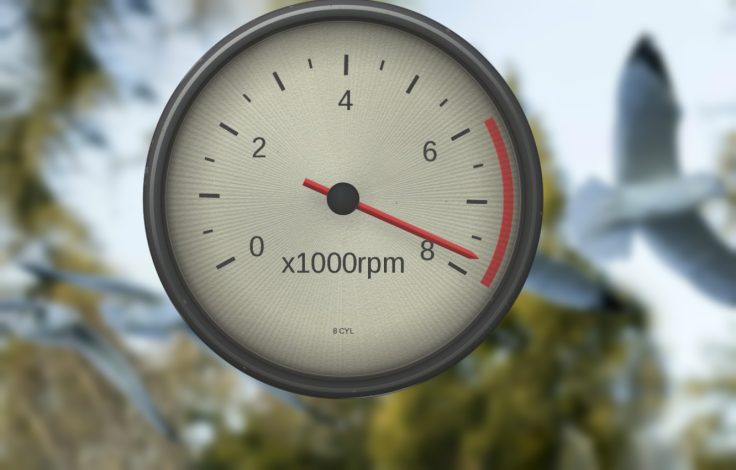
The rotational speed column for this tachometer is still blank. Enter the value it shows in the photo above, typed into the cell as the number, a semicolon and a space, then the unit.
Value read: 7750; rpm
